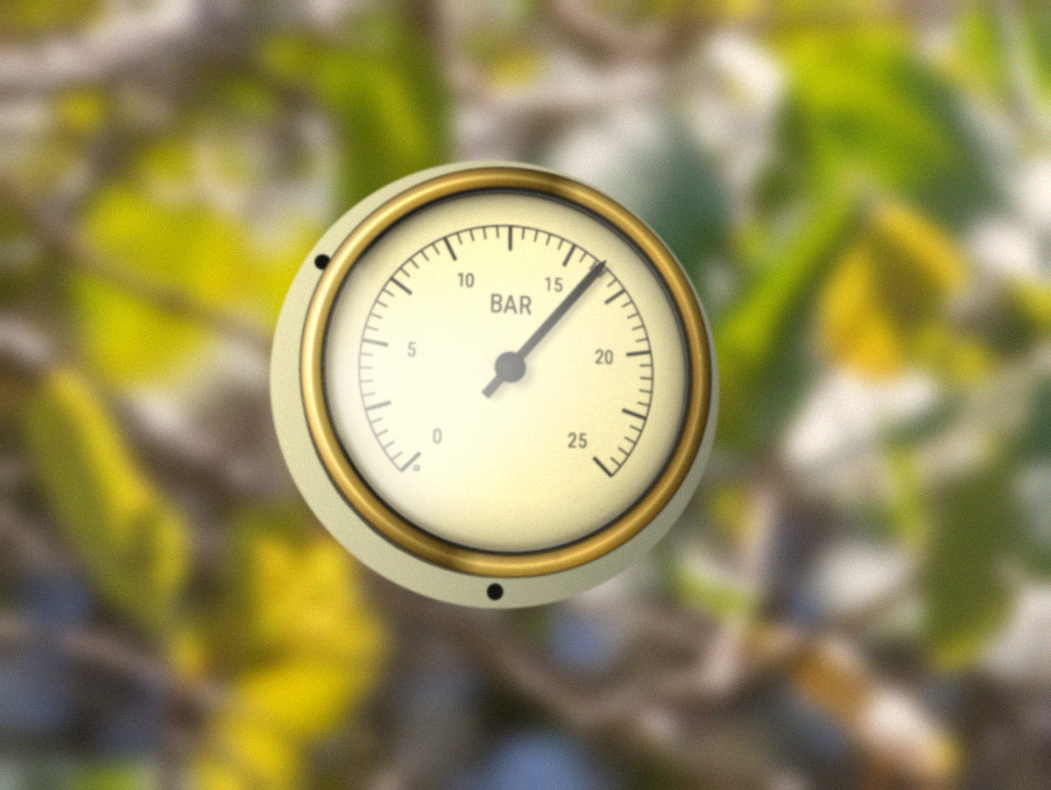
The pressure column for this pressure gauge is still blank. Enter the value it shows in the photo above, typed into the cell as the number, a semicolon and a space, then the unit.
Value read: 16.25; bar
